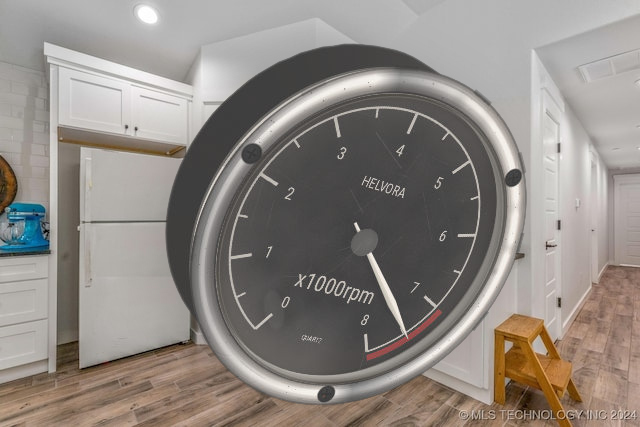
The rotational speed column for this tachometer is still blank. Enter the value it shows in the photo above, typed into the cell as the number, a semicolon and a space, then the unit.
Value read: 7500; rpm
